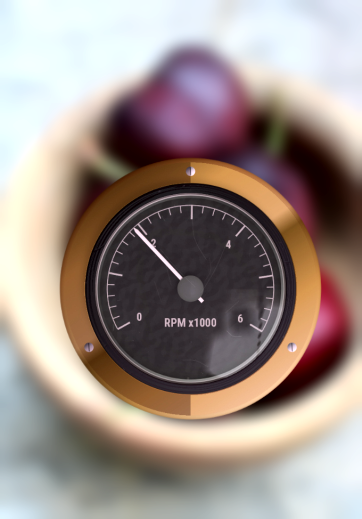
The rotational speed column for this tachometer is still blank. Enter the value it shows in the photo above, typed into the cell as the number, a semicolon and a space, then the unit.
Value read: 1900; rpm
